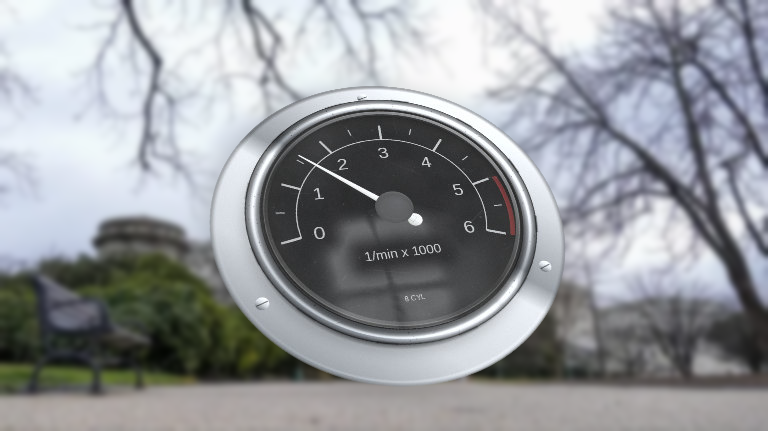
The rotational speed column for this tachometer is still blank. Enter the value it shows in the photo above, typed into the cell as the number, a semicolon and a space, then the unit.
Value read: 1500; rpm
